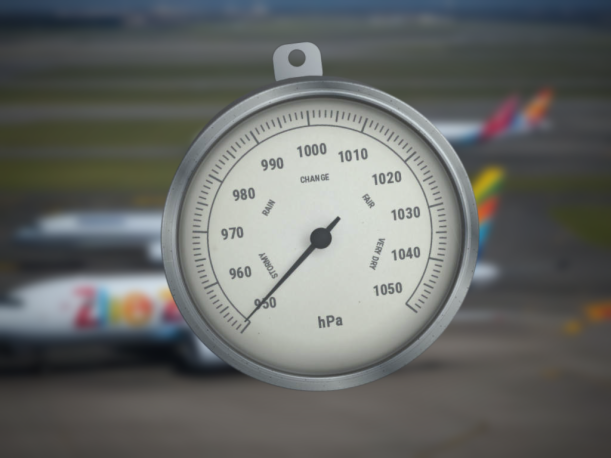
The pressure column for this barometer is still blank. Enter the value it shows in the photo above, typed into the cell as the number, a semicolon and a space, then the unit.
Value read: 951; hPa
